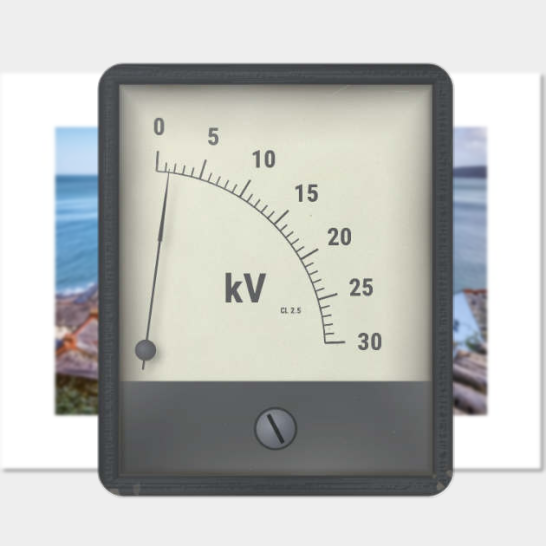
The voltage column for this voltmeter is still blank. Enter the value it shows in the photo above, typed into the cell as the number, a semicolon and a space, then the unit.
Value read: 1.5; kV
